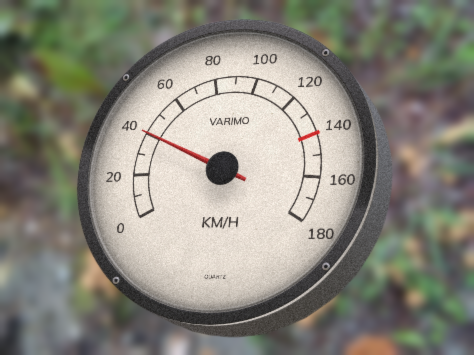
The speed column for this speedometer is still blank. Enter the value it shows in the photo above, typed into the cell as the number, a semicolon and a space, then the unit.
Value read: 40; km/h
